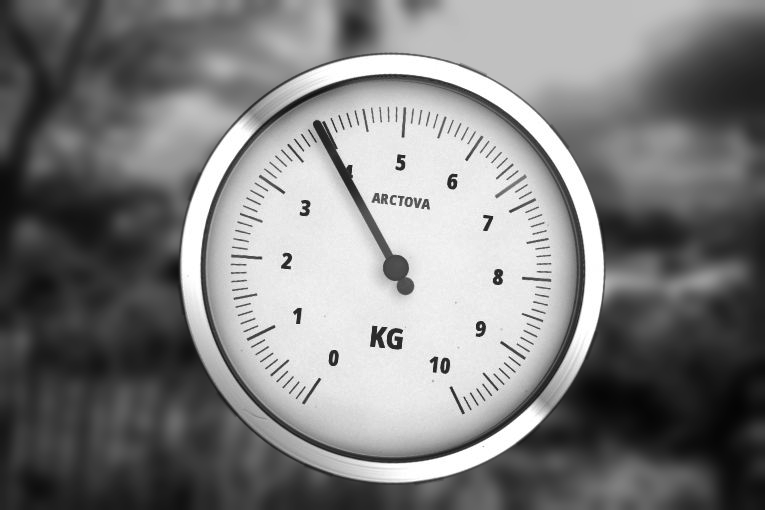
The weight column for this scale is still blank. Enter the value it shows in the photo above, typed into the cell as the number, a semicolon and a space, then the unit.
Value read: 3.9; kg
